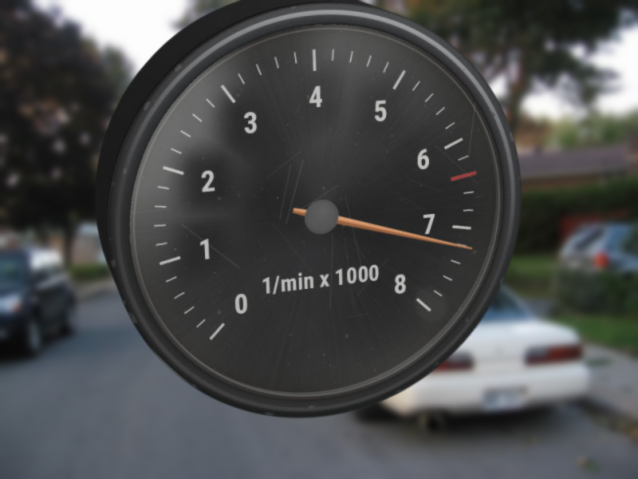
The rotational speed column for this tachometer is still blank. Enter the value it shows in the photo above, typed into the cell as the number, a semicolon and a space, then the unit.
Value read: 7200; rpm
